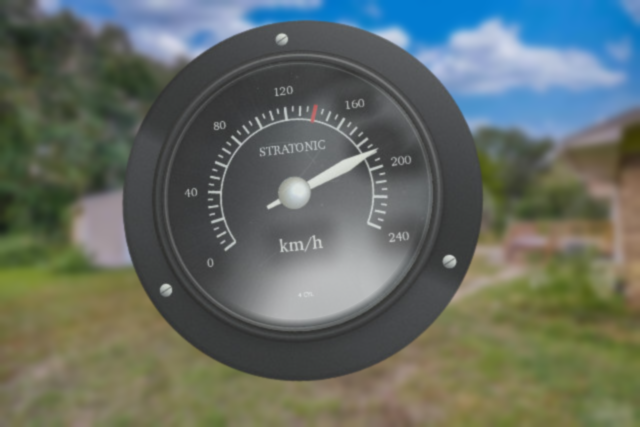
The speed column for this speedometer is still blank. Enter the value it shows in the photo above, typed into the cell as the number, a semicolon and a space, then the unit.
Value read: 190; km/h
